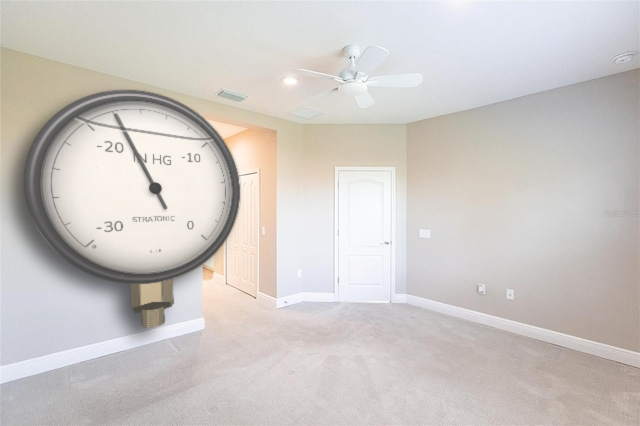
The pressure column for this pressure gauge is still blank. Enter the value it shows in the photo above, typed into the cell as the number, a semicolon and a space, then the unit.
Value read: -18; inHg
